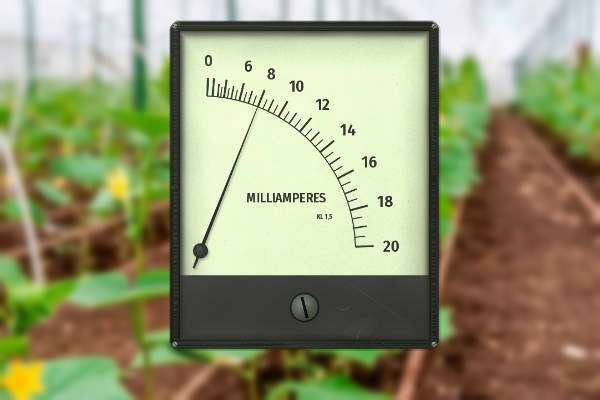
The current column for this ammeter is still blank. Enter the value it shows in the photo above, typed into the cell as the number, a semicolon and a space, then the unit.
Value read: 8; mA
